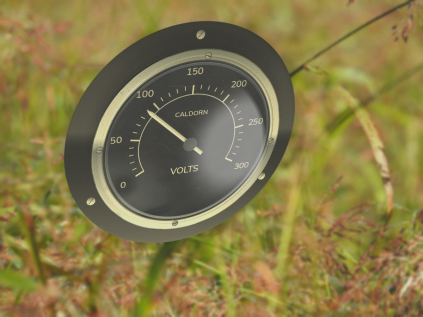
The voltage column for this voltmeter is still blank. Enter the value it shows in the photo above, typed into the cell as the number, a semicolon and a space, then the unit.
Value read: 90; V
